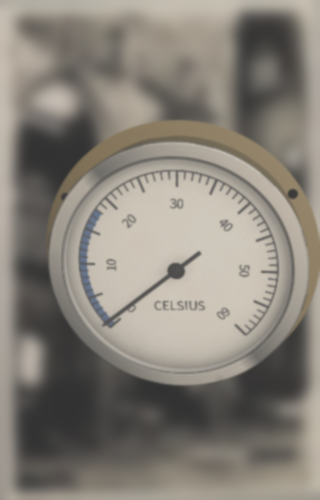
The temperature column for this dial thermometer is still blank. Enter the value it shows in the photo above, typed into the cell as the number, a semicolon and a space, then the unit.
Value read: 1; °C
